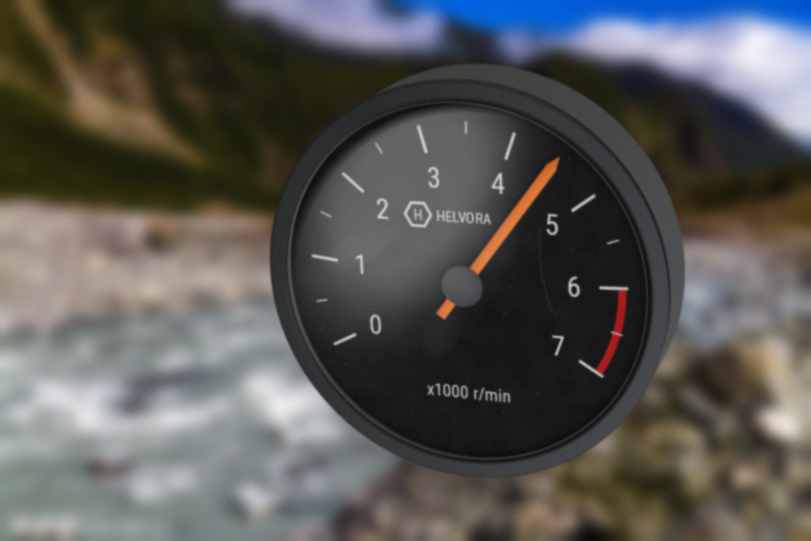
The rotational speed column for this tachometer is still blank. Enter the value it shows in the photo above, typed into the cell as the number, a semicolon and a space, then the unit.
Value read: 4500; rpm
